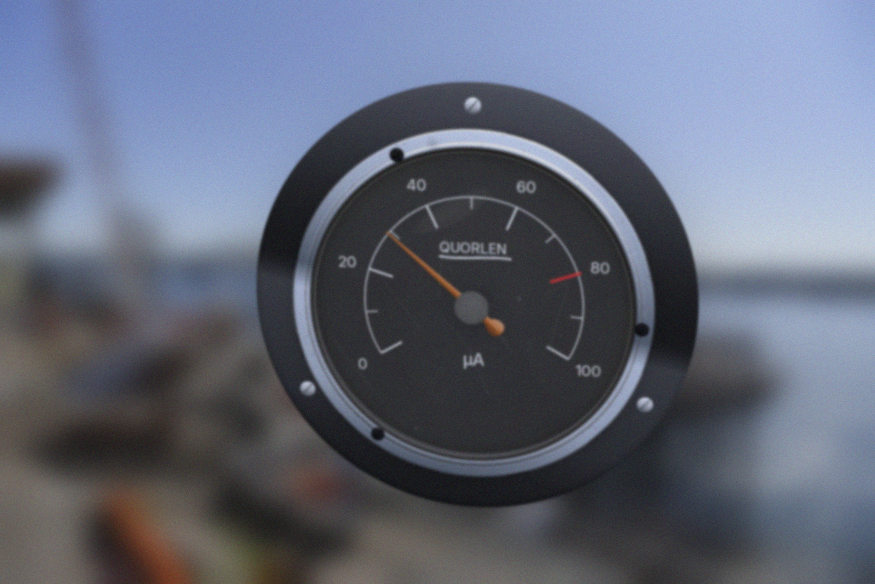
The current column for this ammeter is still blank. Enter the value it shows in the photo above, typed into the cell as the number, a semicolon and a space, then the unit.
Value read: 30; µA
